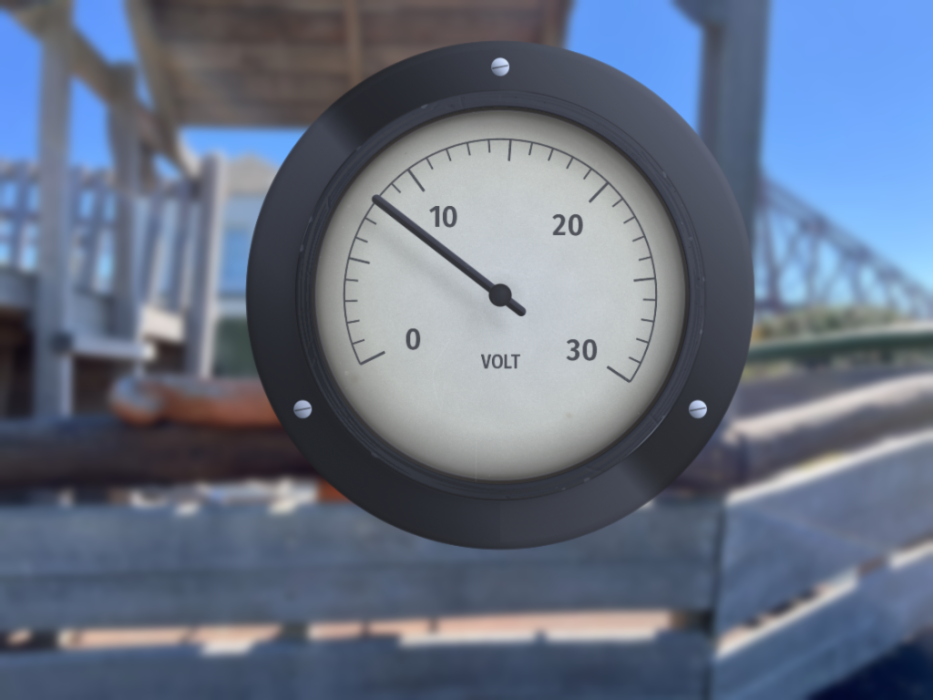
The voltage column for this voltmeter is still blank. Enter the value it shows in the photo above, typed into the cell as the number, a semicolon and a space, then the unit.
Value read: 8; V
